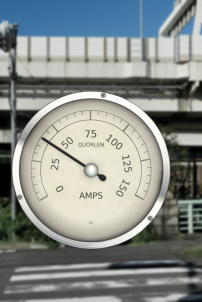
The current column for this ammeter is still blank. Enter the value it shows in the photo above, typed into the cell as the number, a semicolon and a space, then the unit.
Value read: 40; A
